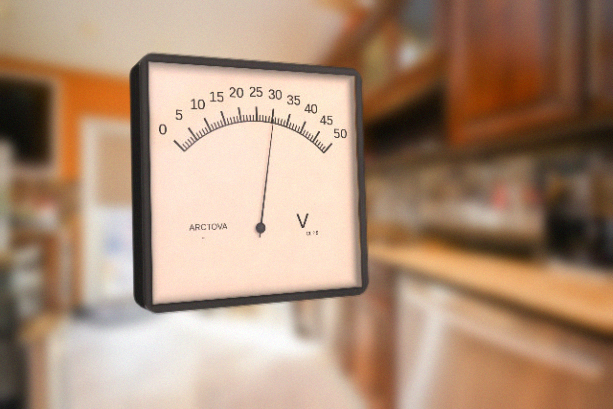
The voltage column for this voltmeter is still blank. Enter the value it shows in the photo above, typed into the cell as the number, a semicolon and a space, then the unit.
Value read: 30; V
